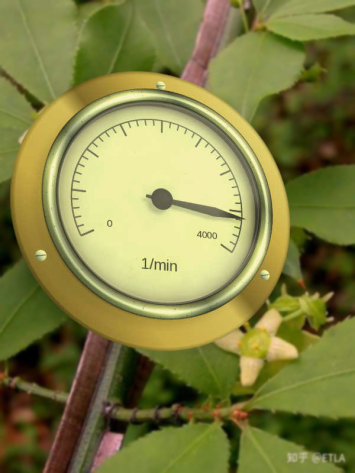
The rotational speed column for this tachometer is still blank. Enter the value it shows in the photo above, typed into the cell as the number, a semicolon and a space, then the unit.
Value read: 3600; rpm
